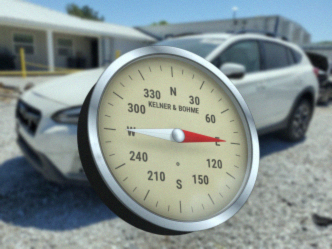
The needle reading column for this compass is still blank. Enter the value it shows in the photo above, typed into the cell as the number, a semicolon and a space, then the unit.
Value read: 90; °
